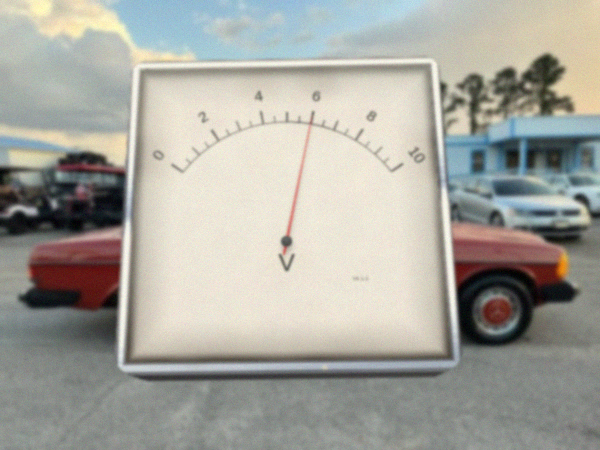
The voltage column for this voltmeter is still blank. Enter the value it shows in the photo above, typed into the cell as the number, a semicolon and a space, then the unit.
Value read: 6; V
